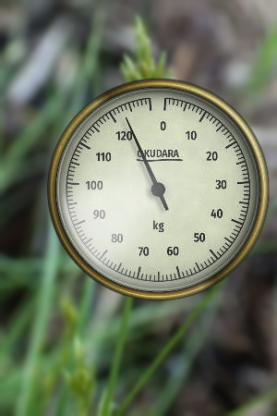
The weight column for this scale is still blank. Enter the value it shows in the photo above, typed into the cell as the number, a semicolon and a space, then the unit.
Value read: 123; kg
